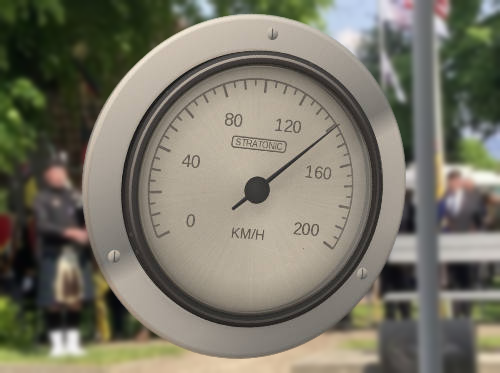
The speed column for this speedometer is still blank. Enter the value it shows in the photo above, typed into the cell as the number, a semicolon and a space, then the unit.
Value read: 140; km/h
